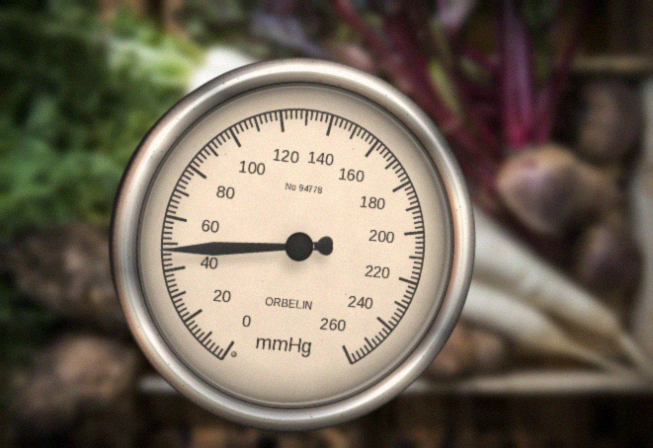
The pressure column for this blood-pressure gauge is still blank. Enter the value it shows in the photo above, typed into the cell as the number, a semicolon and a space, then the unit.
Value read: 48; mmHg
